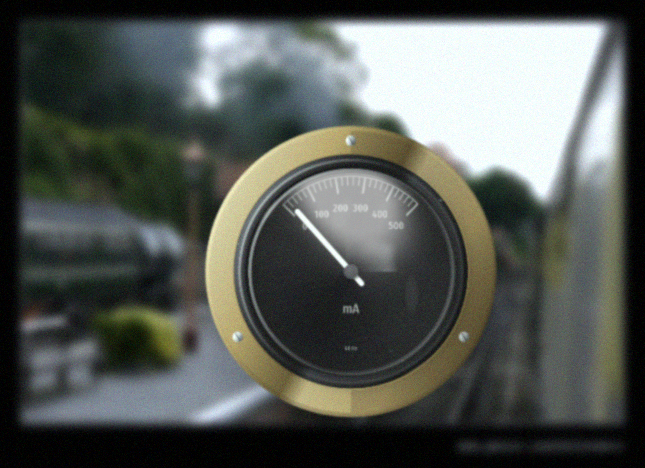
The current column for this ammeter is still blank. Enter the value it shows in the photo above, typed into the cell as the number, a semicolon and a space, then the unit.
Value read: 20; mA
